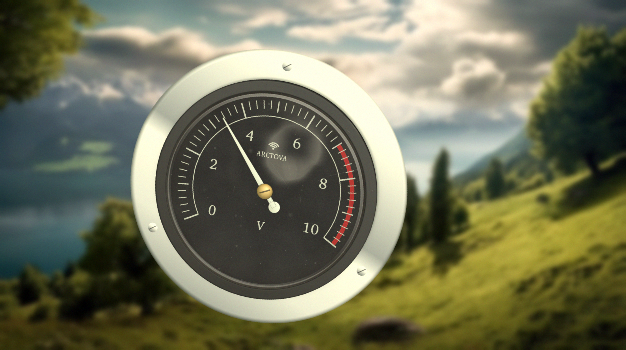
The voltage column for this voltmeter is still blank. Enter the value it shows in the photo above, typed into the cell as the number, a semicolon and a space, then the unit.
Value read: 3.4; V
